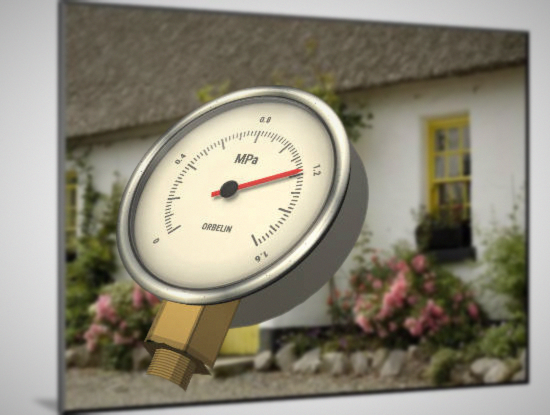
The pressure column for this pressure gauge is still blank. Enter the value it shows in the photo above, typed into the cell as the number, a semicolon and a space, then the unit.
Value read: 1.2; MPa
